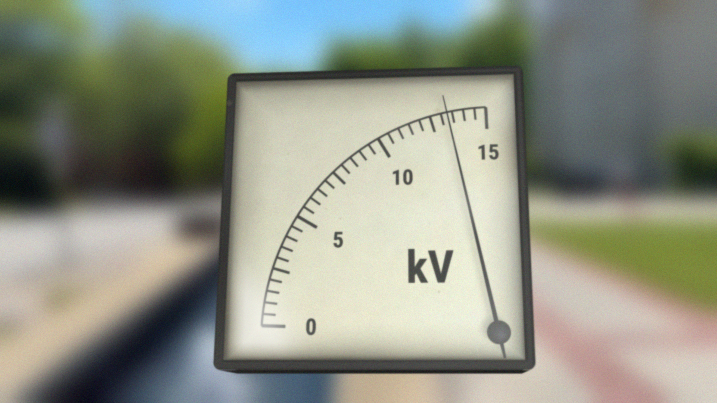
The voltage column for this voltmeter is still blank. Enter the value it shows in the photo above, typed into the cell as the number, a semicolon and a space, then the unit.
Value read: 13.25; kV
